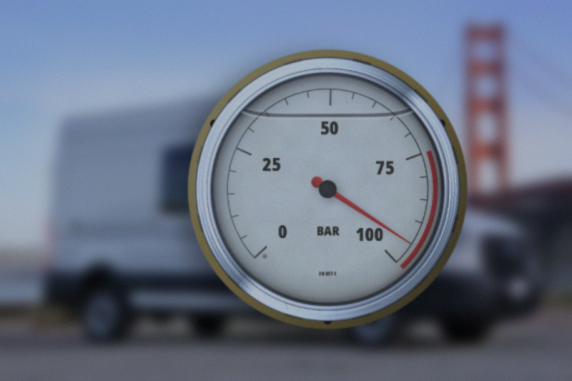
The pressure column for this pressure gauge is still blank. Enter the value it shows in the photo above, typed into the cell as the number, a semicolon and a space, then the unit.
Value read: 95; bar
